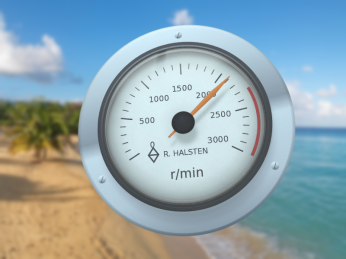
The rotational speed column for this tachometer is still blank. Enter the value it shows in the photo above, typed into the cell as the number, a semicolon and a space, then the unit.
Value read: 2100; rpm
